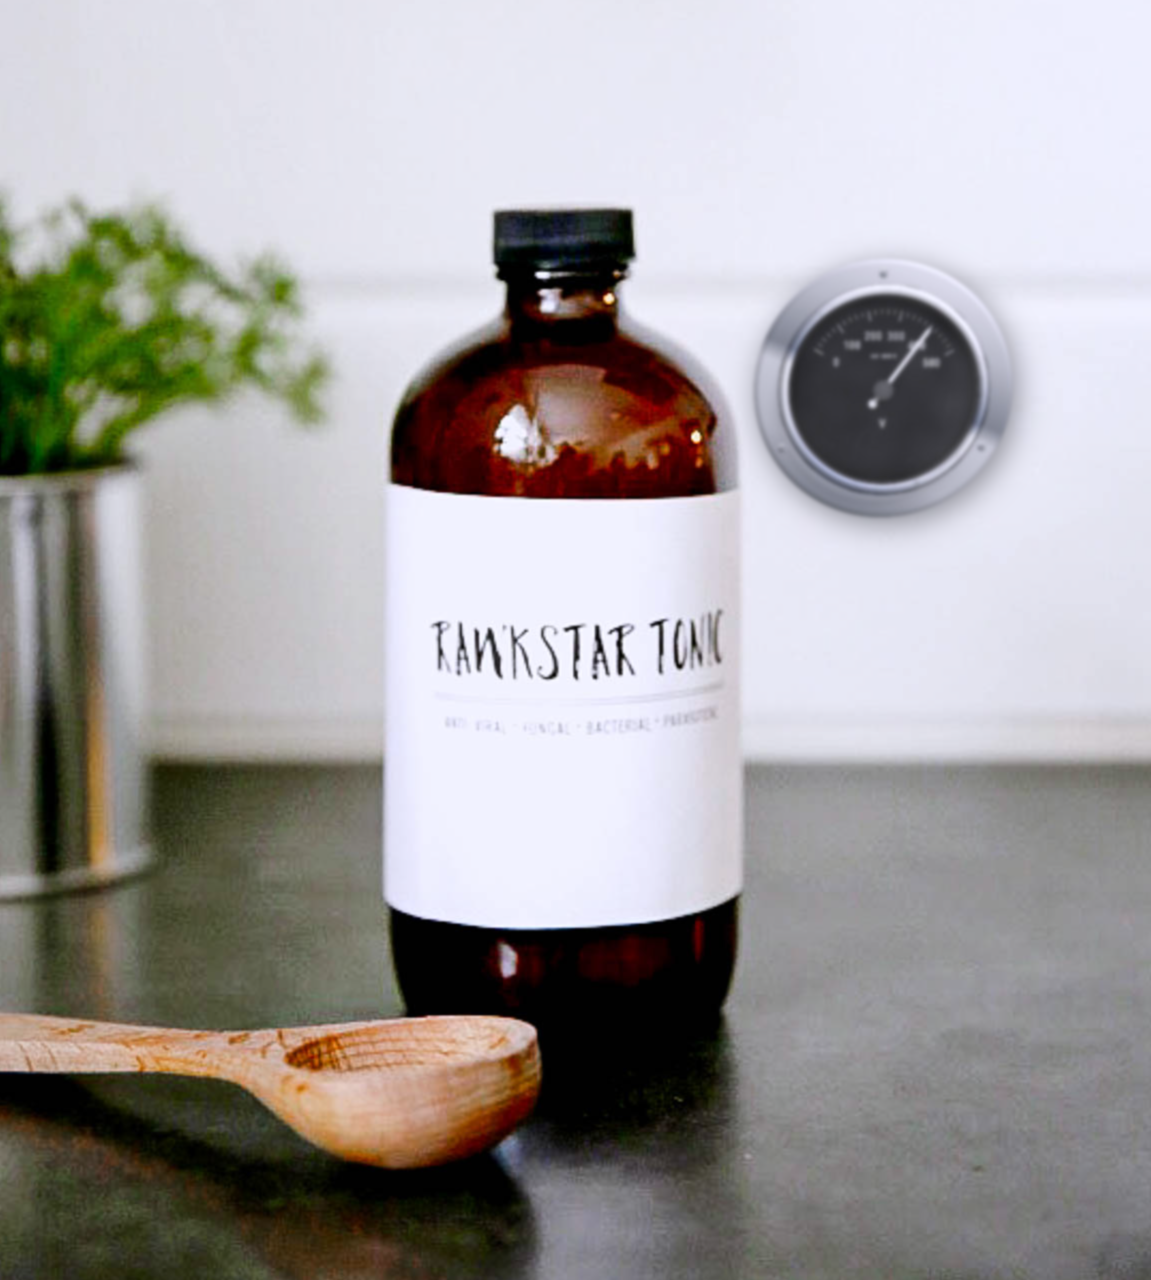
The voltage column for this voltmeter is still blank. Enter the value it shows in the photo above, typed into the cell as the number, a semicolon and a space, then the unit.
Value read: 400; V
